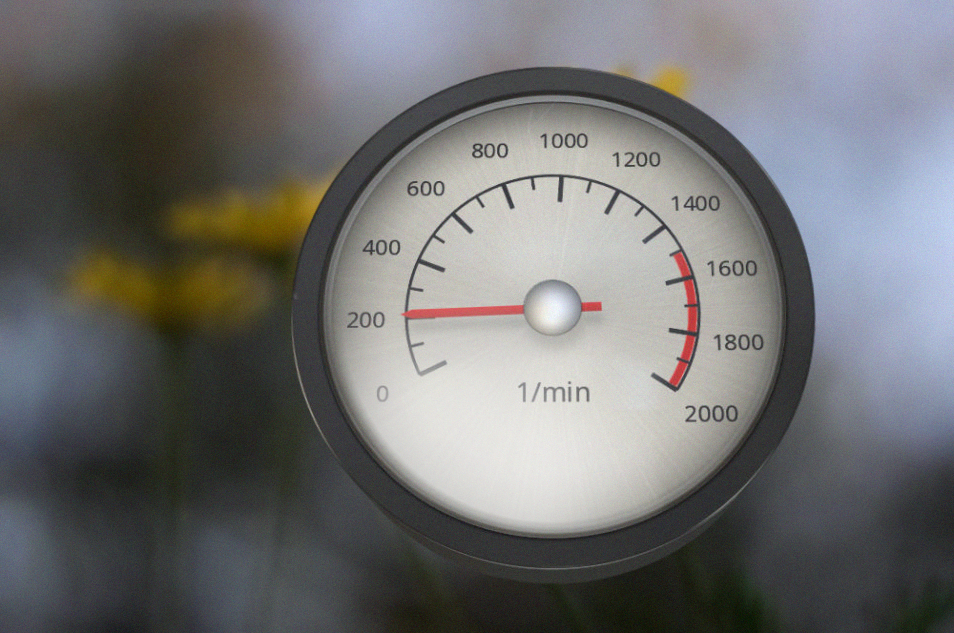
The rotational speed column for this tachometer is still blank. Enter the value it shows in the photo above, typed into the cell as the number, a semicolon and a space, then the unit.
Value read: 200; rpm
